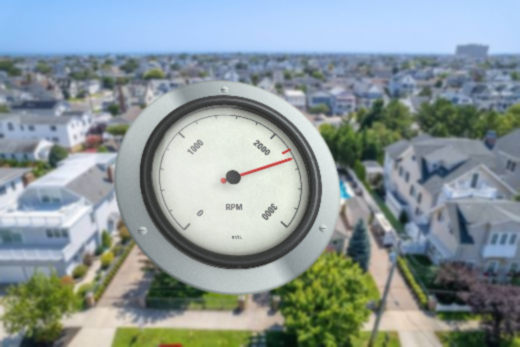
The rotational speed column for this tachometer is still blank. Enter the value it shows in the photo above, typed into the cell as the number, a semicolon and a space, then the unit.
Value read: 2300; rpm
